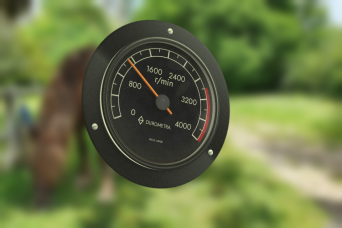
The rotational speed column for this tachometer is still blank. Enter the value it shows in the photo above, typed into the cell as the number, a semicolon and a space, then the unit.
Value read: 1100; rpm
